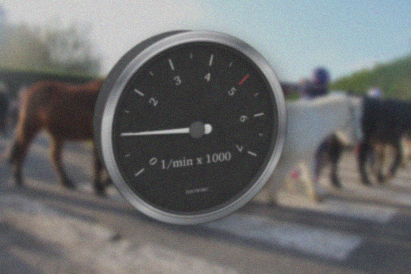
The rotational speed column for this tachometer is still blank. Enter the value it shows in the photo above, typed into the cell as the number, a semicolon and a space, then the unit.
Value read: 1000; rpm
